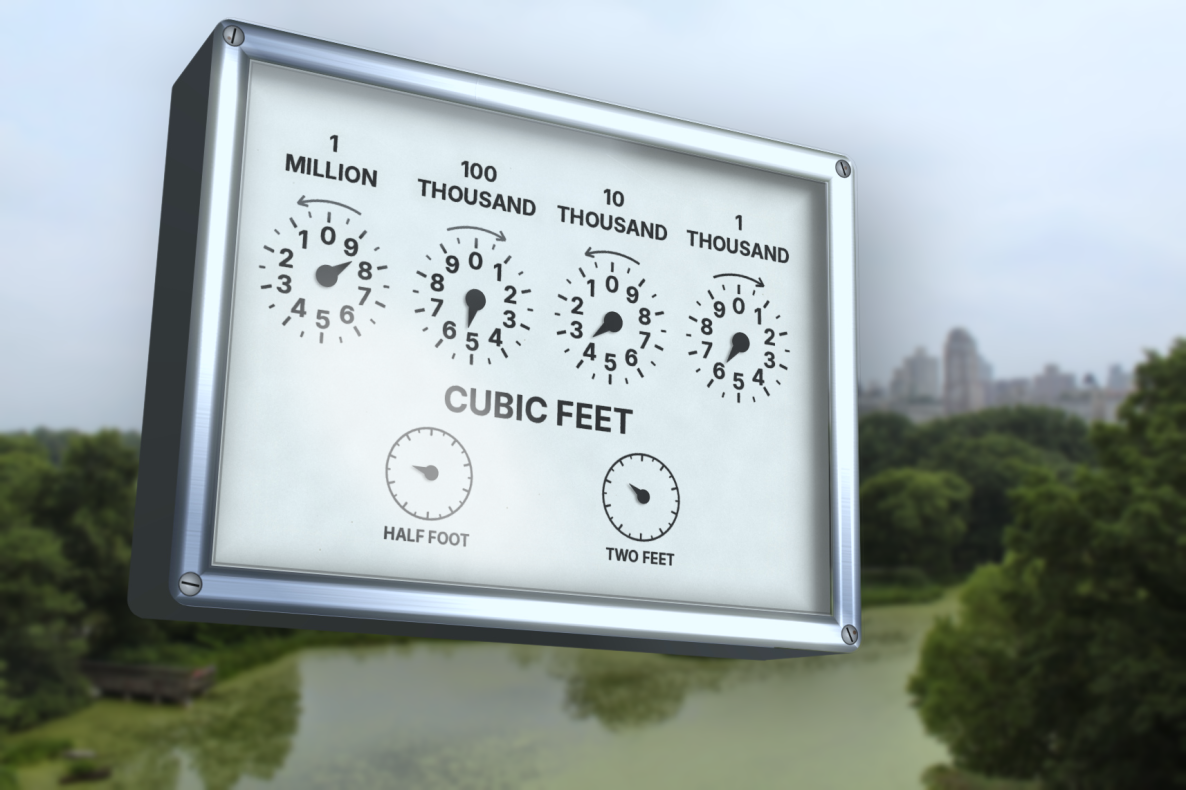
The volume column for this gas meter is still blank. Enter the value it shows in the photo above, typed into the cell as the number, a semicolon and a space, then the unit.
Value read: 853600; ft³
